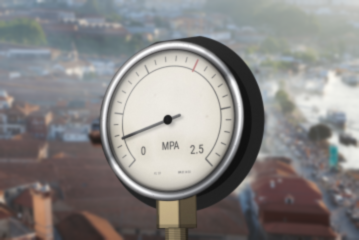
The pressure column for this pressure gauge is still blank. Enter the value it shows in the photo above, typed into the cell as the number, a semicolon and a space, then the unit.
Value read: 0.25; MPa
